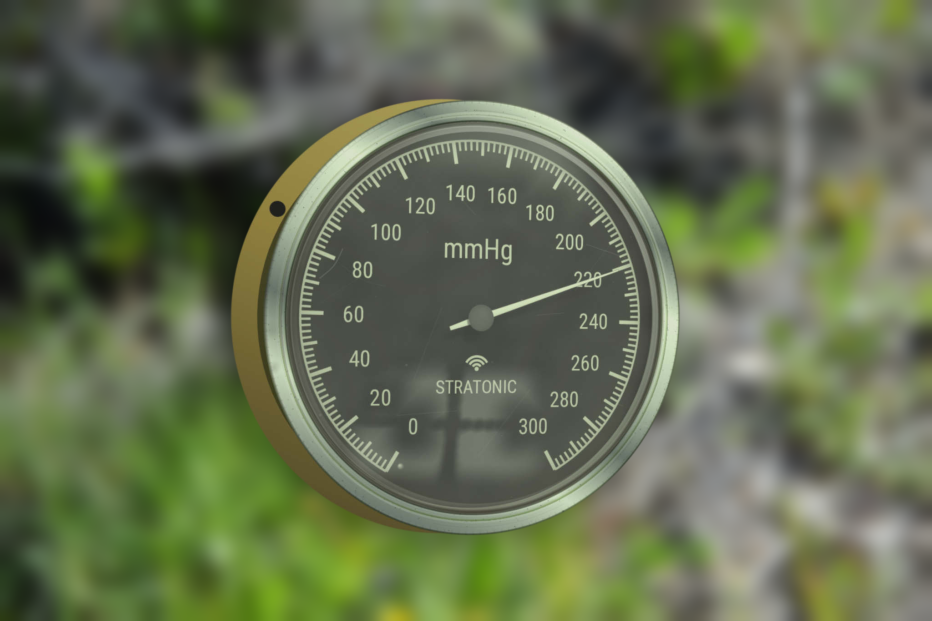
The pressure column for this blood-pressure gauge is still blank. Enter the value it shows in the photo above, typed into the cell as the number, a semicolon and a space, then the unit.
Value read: 220; mmHg
